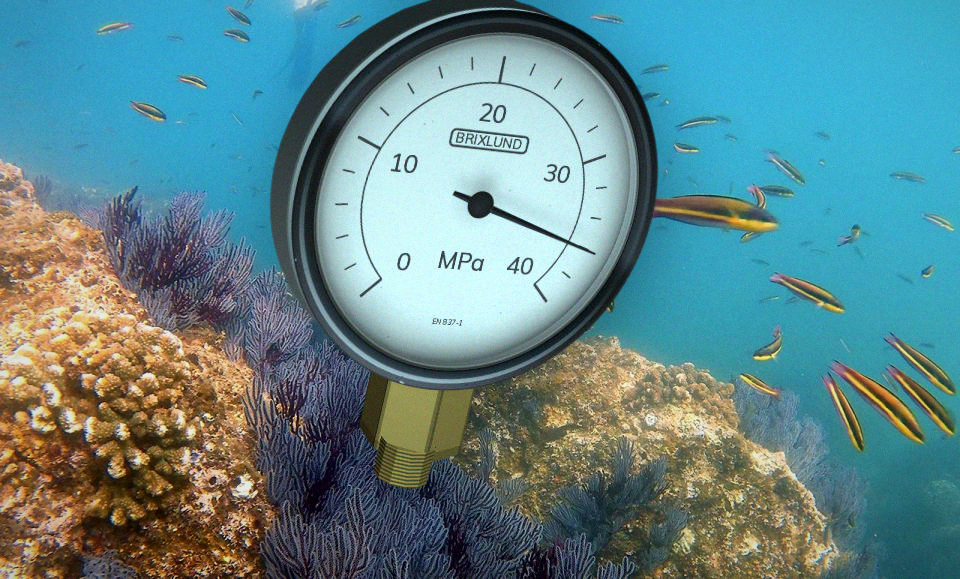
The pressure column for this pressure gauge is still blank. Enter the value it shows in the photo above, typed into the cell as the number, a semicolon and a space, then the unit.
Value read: 36; MPa
